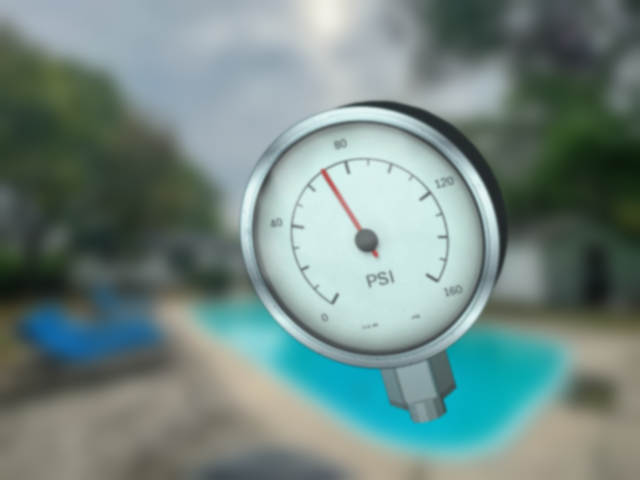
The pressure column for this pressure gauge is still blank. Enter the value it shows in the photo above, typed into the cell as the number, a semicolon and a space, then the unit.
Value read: 70; psi
